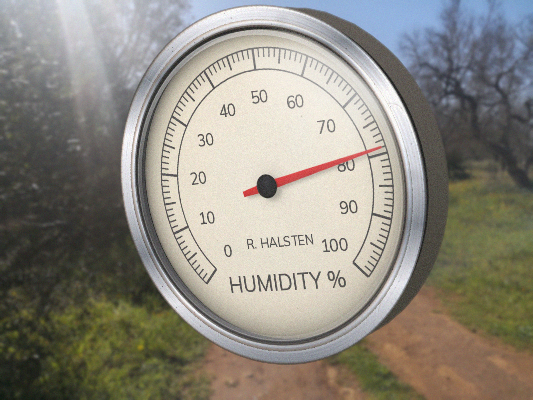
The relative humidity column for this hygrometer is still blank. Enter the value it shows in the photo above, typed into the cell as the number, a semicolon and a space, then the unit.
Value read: 79; %
